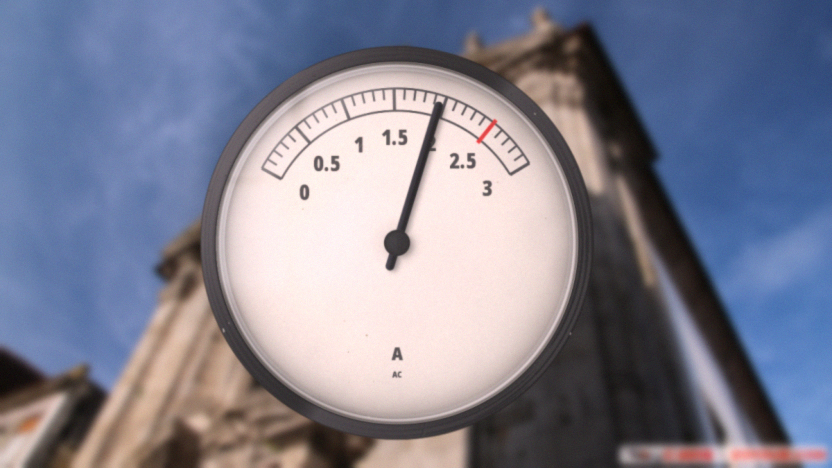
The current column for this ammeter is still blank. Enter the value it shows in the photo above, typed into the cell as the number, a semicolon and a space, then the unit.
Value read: 1.95; A
